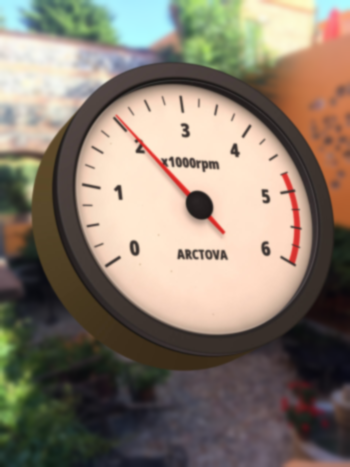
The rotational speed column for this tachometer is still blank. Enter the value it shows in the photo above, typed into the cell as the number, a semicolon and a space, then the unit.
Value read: 2000; rpm
